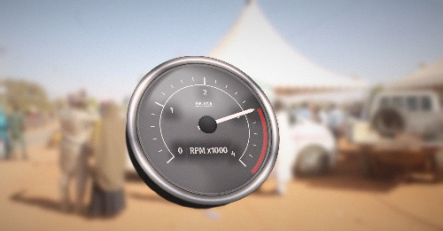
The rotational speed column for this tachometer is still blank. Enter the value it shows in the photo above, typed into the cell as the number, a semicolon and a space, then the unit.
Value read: 3000; rpm
